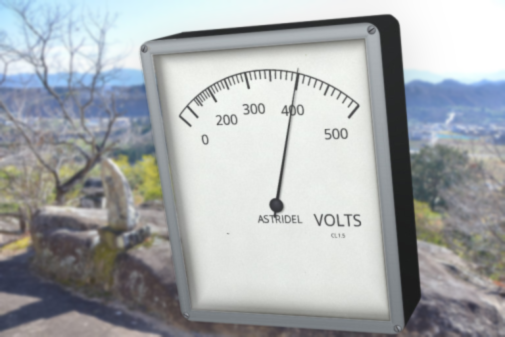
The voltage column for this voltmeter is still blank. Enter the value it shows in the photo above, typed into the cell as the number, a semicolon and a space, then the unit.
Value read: 400; V
